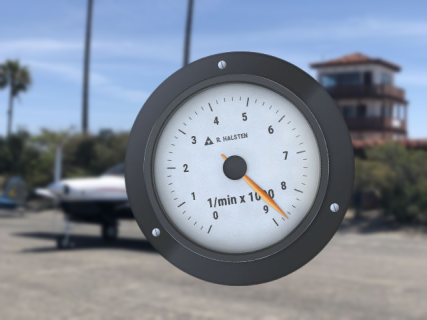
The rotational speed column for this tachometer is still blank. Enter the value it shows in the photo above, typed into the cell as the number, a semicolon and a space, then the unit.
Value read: 8700; rpm
